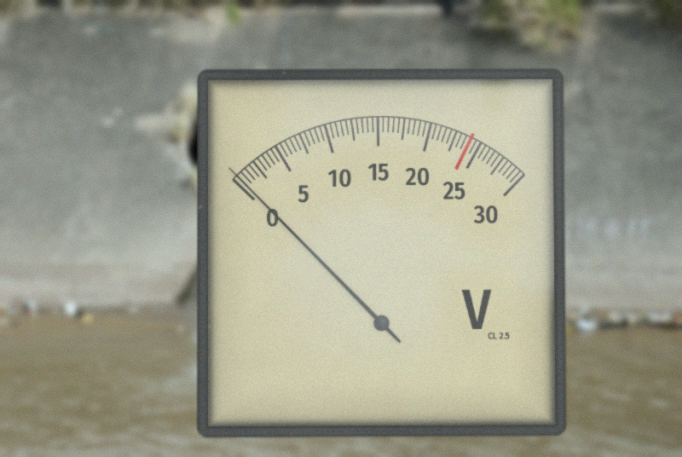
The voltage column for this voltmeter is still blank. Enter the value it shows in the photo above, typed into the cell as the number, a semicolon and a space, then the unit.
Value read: 0.5; V
